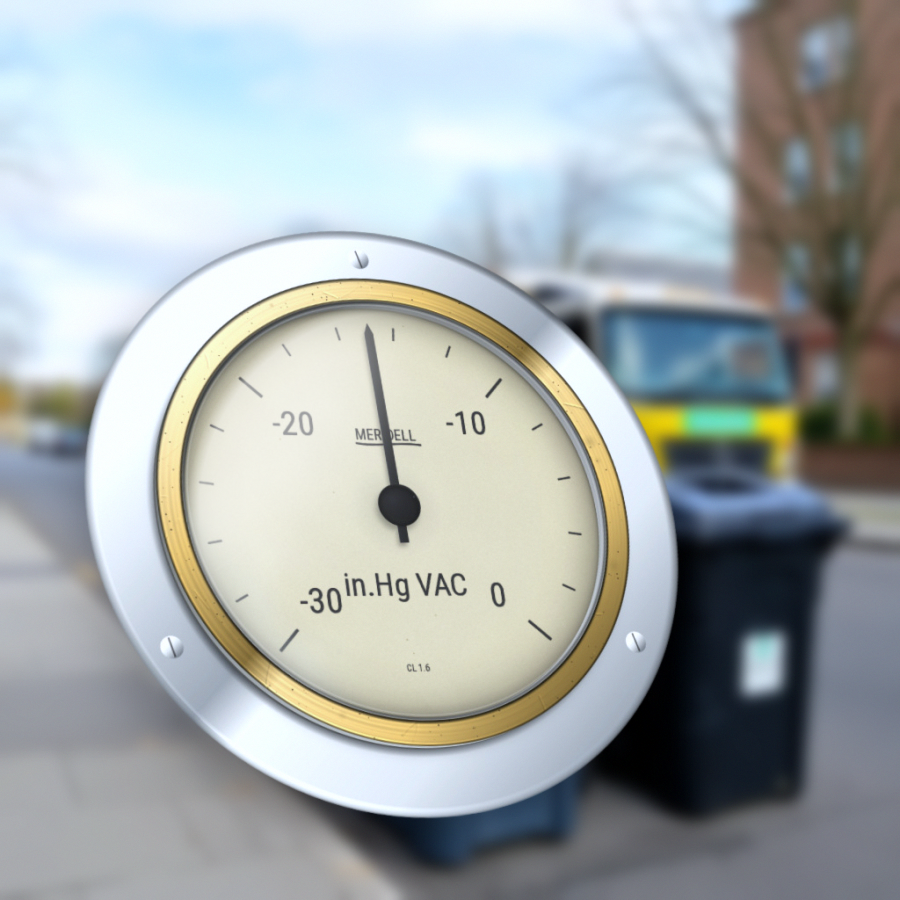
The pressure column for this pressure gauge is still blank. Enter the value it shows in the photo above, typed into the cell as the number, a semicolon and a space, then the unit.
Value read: -15; inHg
